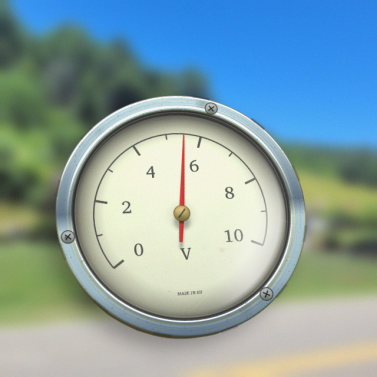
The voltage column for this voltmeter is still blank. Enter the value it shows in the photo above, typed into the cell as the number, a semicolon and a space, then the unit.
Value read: 5.5; V
